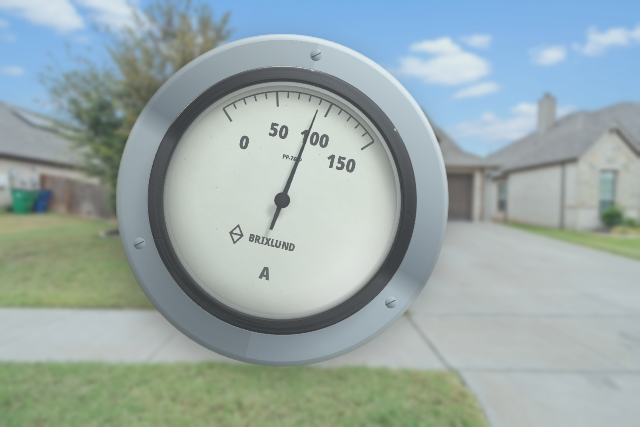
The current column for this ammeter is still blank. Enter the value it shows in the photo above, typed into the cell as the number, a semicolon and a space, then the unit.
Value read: 90; A
